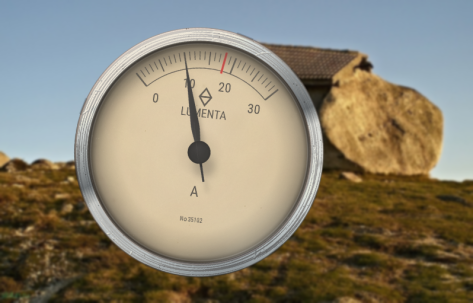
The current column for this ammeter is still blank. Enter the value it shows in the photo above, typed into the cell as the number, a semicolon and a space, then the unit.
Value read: 10; A
